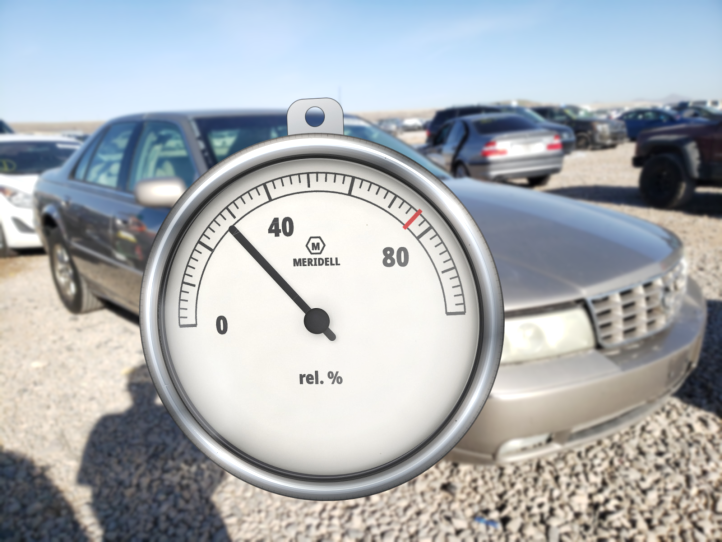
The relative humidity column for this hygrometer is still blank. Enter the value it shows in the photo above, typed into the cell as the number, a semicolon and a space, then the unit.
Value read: 28; %
